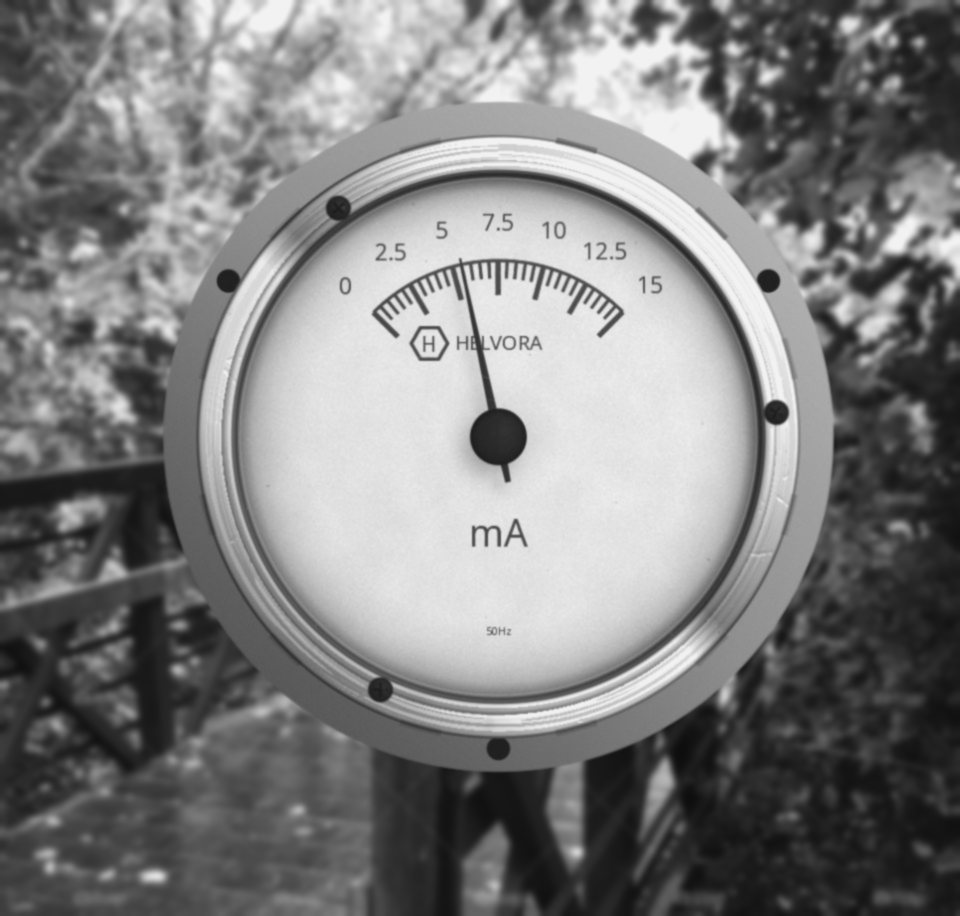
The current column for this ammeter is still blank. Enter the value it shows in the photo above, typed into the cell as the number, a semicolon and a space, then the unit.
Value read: 5.5; mA
